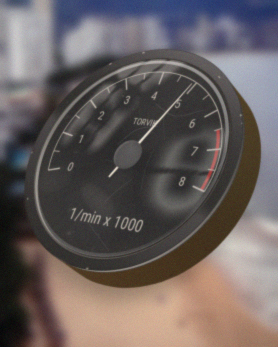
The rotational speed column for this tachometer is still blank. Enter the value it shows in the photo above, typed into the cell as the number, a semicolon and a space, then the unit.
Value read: 5000; rpm
